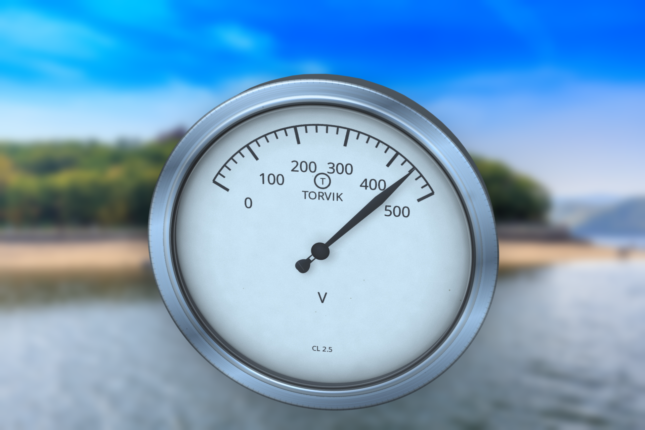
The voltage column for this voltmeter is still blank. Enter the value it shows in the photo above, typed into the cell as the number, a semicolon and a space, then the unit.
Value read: 440; V
